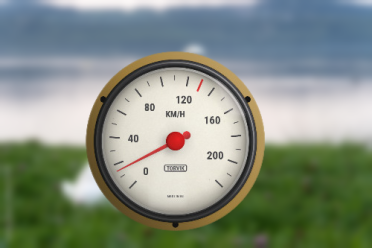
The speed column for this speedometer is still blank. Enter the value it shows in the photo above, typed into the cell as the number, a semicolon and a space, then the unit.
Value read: 15; km/h
